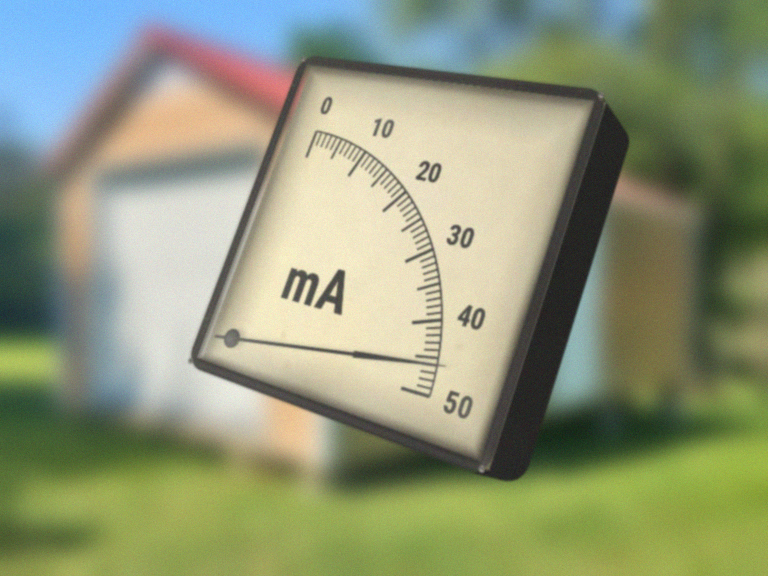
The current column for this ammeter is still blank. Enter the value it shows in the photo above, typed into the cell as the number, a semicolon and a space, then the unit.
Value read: 46; mA
